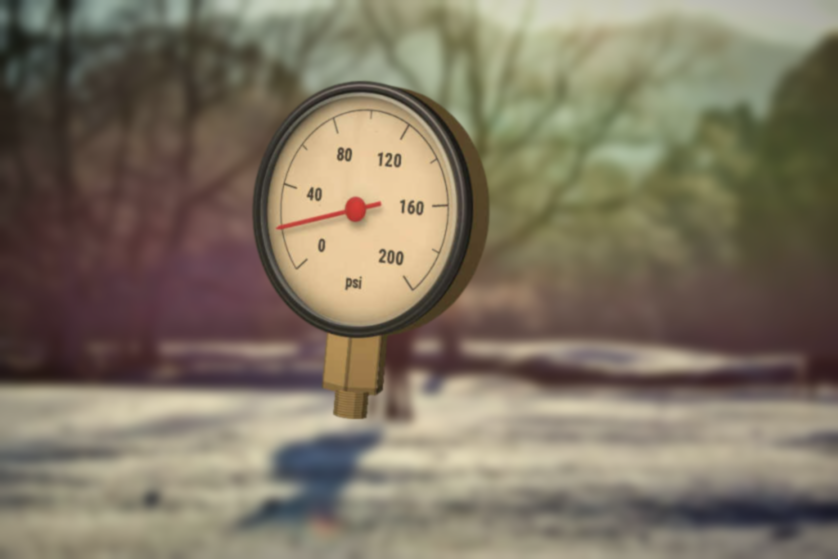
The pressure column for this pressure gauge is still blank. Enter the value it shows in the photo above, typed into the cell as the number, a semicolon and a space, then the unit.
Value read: 20; psi
